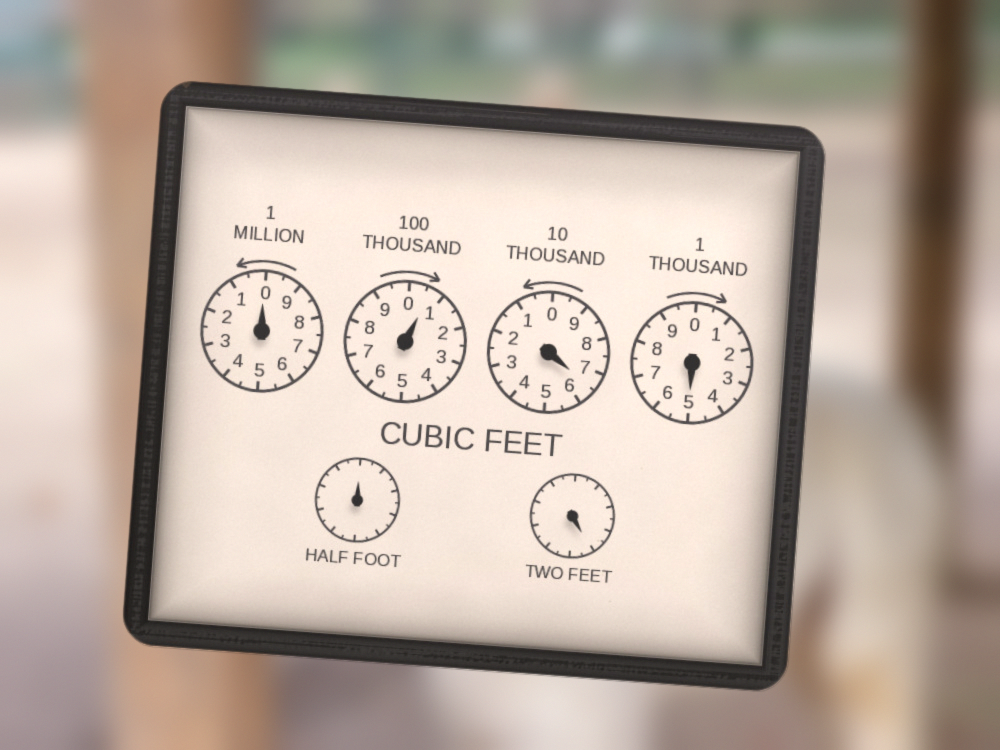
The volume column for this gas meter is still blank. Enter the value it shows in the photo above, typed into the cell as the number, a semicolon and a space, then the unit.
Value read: 6500; ft³
